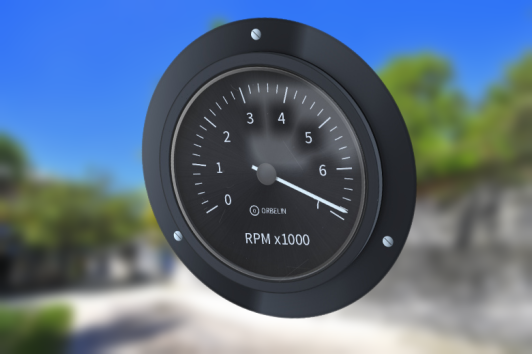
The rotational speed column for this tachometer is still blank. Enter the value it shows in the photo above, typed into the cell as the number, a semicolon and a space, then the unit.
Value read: 6800; rpm
